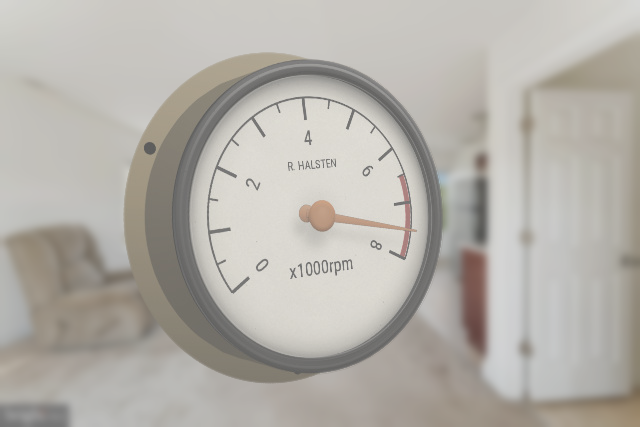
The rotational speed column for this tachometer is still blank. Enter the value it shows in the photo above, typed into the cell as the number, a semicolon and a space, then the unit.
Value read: 7500; rpm
